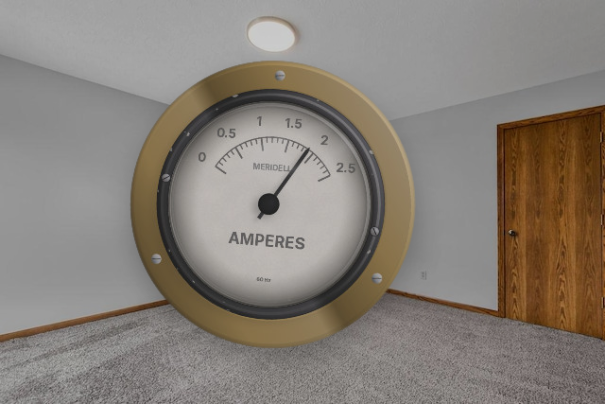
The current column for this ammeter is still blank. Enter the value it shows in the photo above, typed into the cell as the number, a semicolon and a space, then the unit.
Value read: 1.9; A
